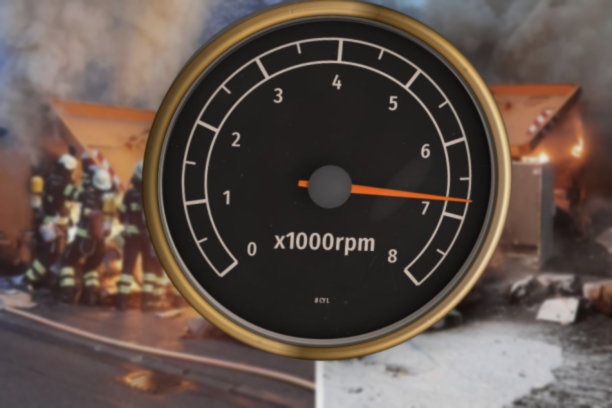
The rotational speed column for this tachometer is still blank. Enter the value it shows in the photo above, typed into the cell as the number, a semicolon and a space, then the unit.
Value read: 6750; rpm
